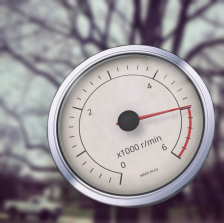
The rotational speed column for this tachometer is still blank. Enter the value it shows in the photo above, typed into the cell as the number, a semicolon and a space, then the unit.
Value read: 5000; rpm
